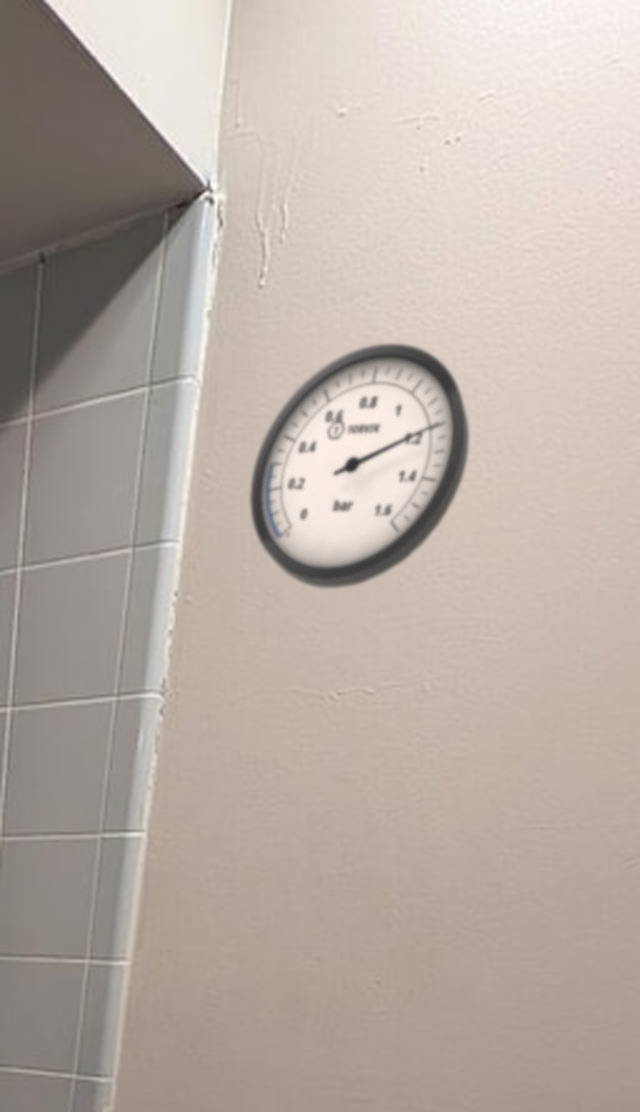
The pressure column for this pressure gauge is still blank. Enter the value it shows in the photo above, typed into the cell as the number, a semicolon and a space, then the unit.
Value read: 1.2; bar
